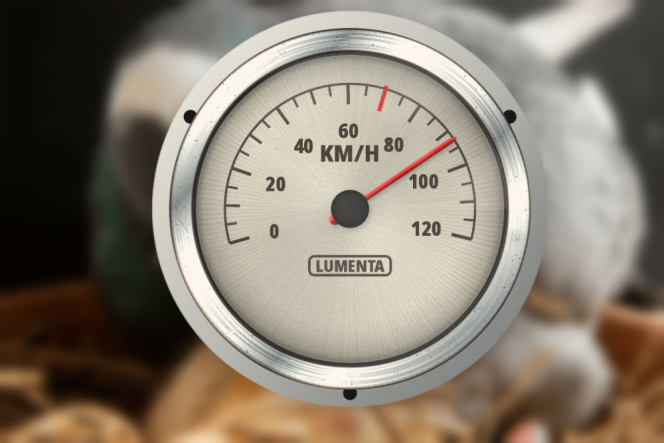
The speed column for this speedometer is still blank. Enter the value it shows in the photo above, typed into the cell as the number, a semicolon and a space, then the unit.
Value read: 92.5; km/h
